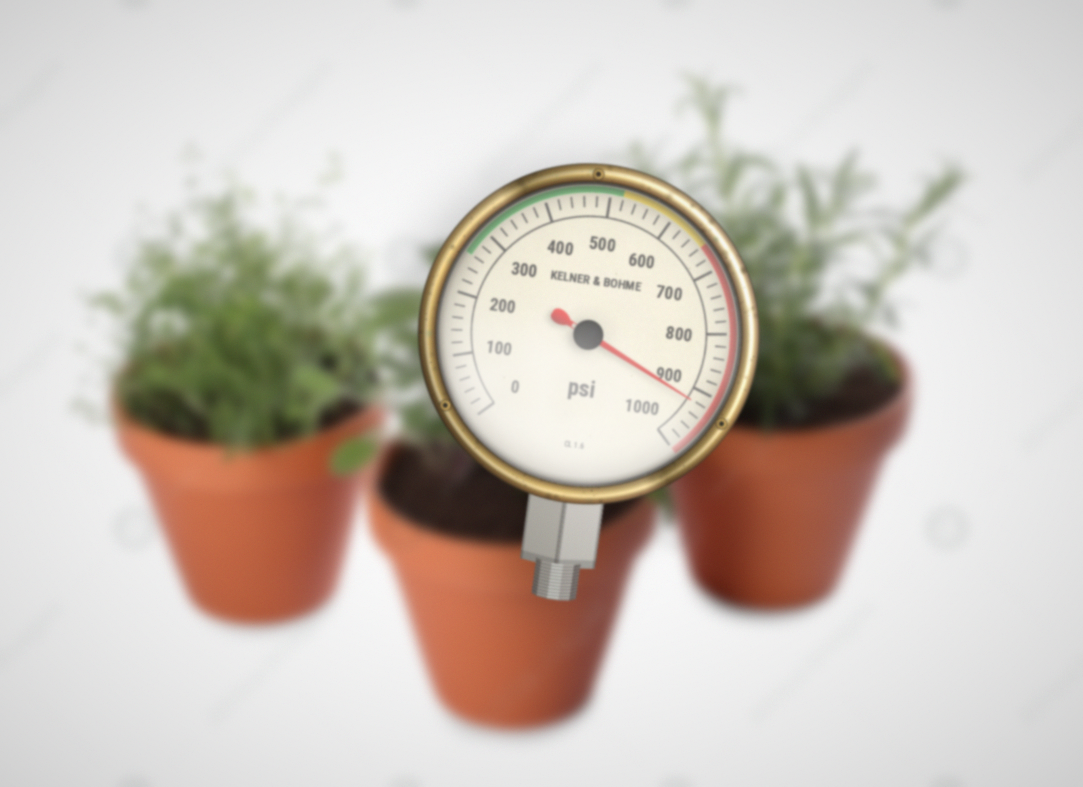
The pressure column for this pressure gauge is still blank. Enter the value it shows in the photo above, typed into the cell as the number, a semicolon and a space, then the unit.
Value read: 920; psi
